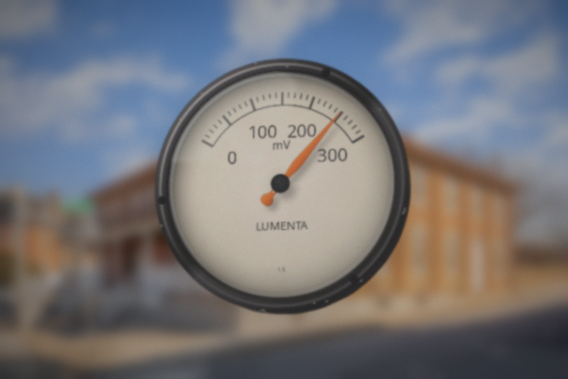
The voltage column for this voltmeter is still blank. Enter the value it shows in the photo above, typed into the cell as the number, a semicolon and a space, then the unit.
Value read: 250; mV
